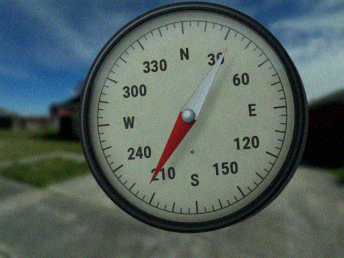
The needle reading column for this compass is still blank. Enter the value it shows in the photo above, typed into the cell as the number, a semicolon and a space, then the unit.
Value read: 215; °
